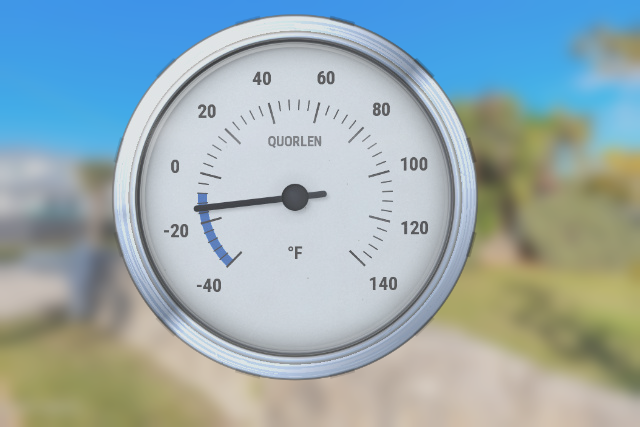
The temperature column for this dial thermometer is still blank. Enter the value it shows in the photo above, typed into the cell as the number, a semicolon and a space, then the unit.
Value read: -14; °F
